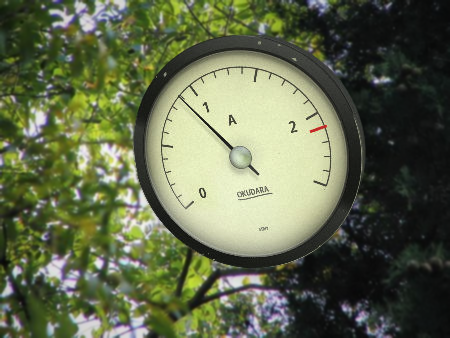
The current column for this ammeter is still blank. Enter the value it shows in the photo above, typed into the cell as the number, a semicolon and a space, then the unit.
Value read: 0.9; A
